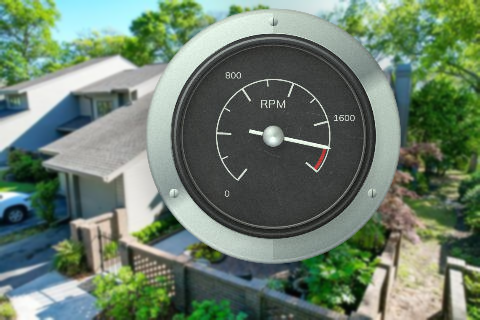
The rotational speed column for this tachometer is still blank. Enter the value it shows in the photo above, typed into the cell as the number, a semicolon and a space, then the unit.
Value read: 1800; rpm
